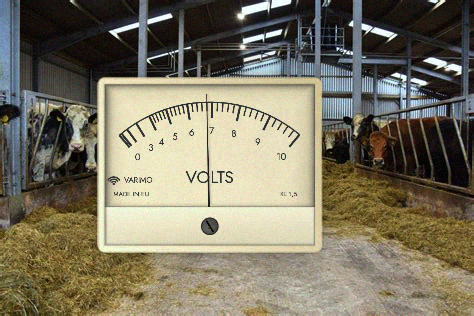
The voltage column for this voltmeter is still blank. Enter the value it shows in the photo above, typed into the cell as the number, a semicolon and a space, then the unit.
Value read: 6.8; V
